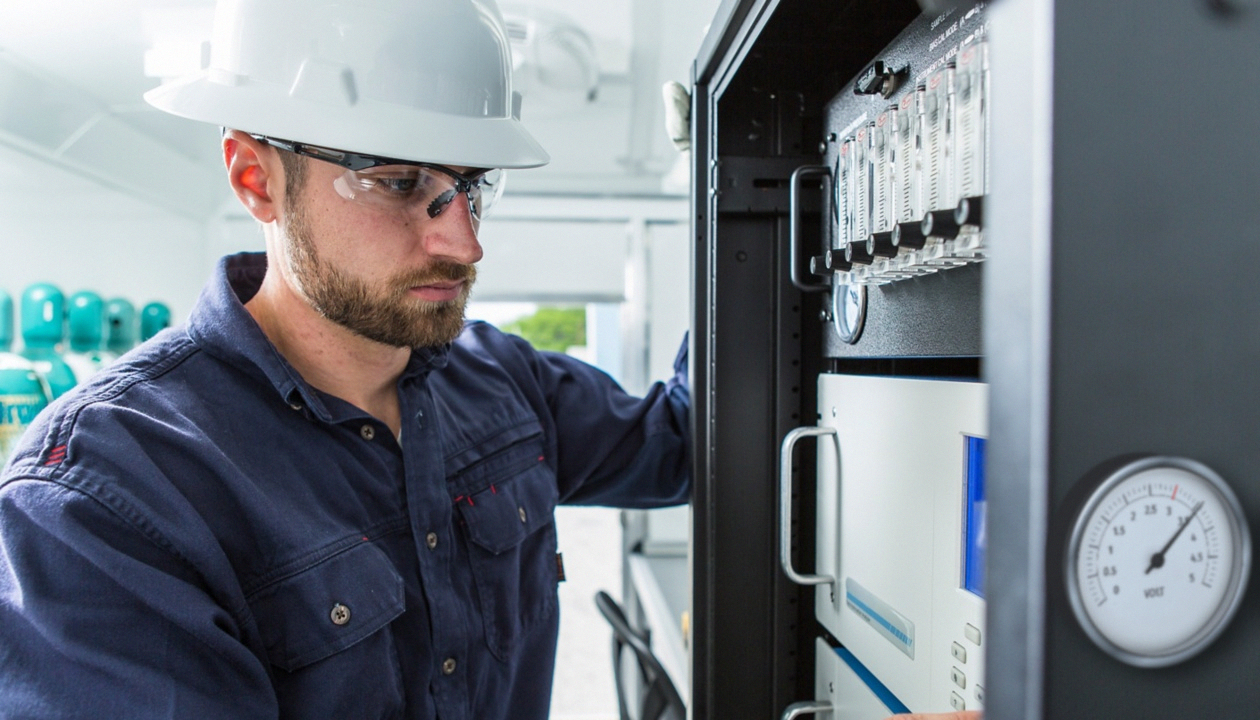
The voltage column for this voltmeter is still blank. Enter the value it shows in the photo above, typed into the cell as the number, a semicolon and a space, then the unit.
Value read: 3.5; V
